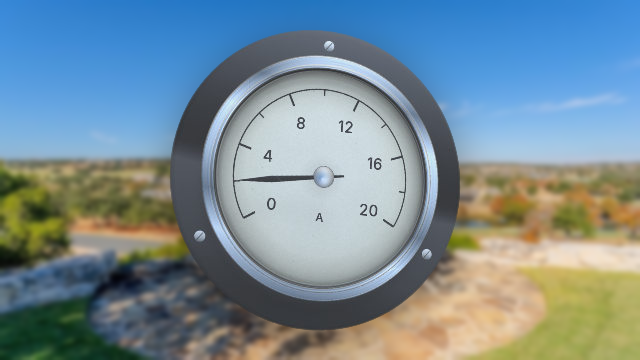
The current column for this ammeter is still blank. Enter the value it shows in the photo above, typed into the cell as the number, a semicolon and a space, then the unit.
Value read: 2; A
